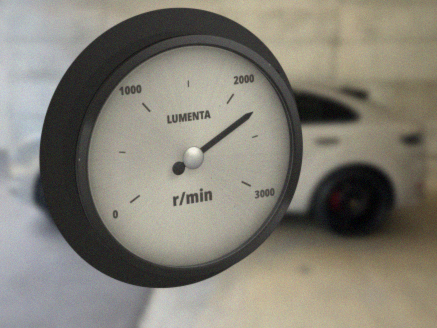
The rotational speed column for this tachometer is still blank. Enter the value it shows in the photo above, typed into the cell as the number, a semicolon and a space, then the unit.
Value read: 2250; rpm
